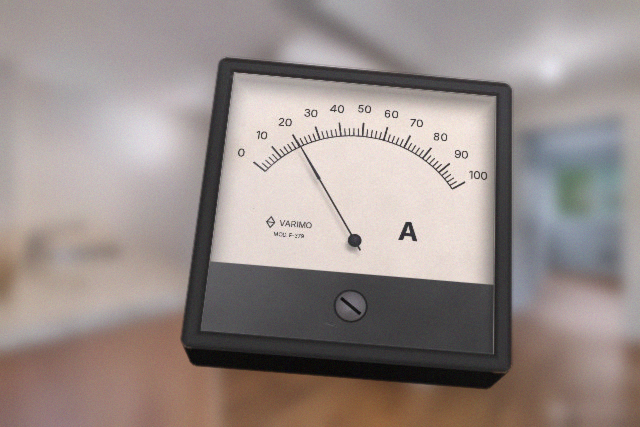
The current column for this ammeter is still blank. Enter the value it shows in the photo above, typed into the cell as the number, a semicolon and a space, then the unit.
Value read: 20; A
